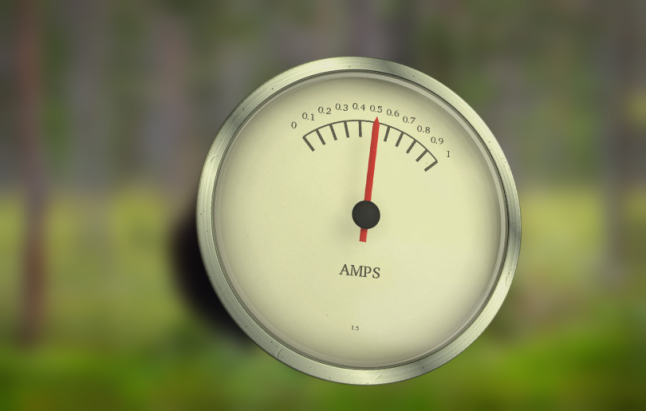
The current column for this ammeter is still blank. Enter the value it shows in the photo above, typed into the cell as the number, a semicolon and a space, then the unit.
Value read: 0.5; A
